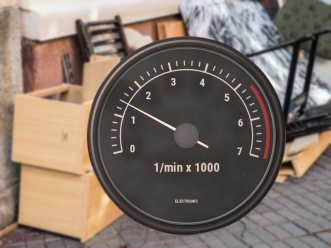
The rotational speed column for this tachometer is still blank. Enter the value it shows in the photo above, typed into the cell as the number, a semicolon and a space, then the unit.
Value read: 1400; rpm
